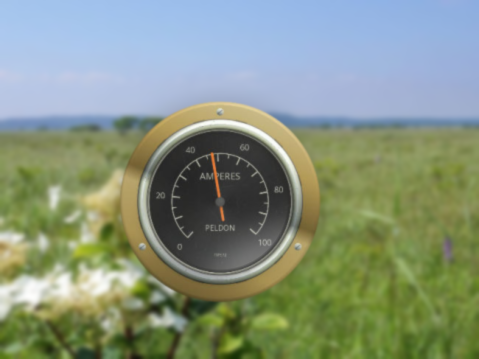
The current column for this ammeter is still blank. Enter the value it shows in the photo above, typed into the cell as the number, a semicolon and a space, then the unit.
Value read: 47.5; A
